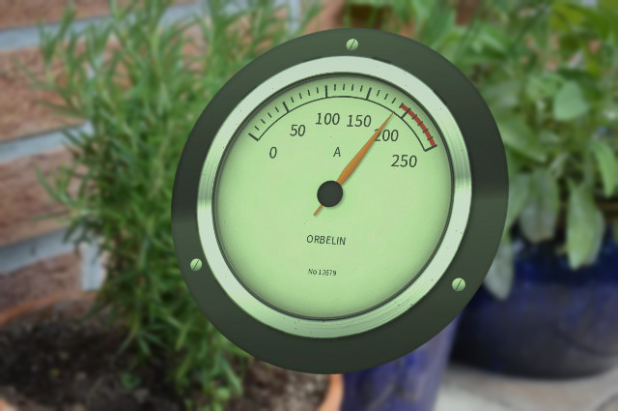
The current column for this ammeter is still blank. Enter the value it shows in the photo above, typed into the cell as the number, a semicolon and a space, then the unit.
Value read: 190; A
